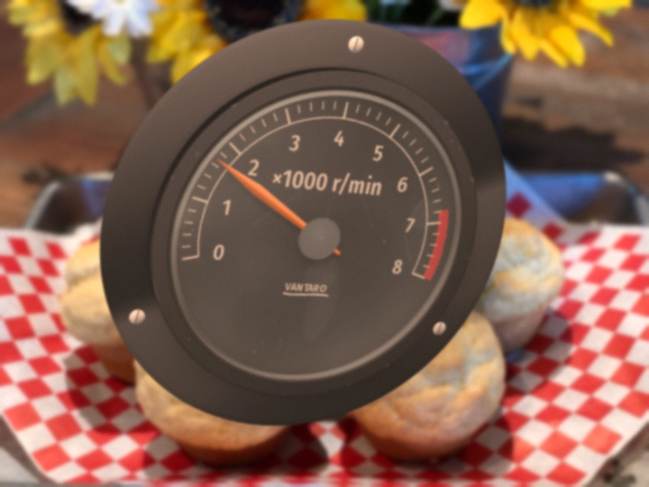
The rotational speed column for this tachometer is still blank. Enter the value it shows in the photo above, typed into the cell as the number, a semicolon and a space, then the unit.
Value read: 1700; rpm
